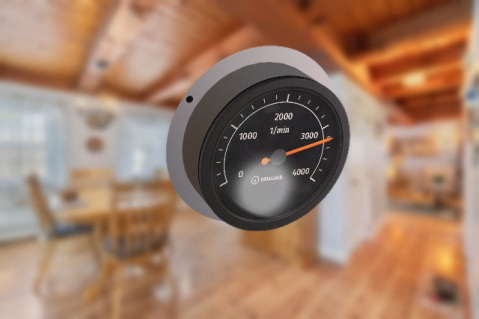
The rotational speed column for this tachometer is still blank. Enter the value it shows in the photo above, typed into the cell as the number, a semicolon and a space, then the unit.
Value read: 3200; rpm
